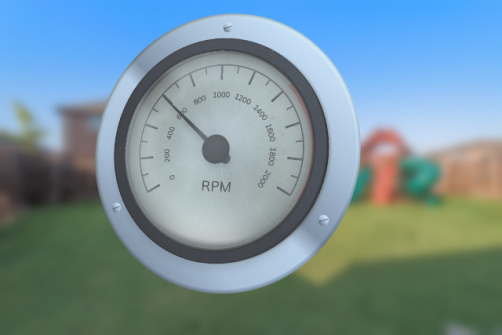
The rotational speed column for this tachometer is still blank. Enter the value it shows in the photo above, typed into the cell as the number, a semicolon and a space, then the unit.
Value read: 600; rpm
